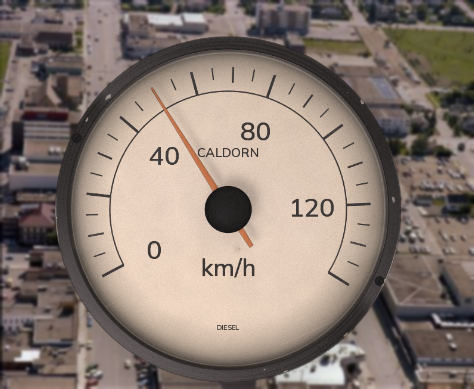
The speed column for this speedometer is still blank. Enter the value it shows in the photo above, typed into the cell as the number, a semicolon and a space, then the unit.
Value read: 50; km/h
